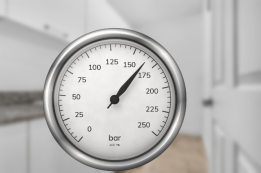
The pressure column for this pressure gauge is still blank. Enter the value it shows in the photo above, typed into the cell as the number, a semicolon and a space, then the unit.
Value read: 165; bar
